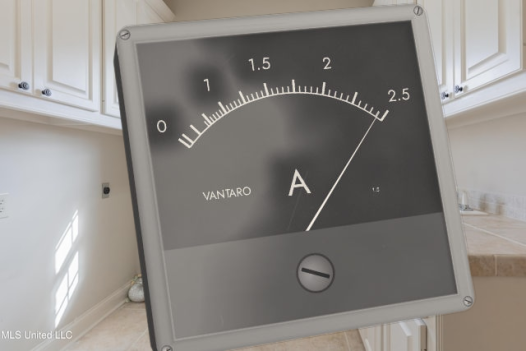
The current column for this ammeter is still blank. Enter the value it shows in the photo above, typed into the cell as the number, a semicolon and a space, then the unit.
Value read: 2.45; A
